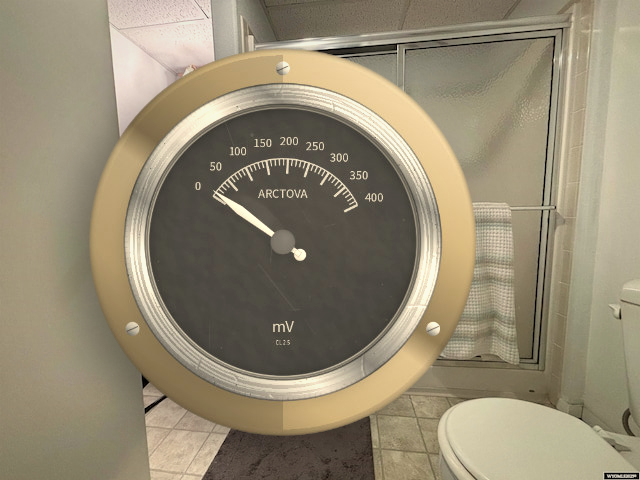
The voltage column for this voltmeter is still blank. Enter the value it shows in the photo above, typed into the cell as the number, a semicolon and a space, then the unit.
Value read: 10; mV
